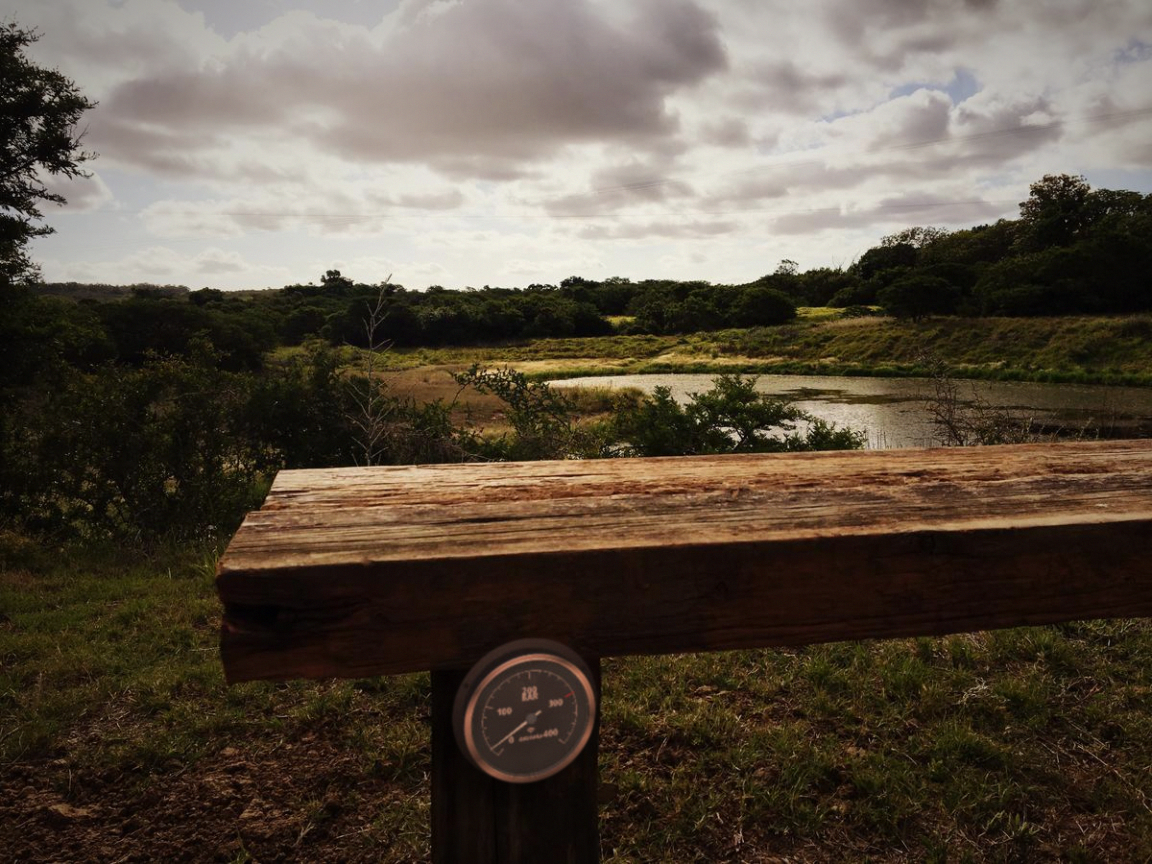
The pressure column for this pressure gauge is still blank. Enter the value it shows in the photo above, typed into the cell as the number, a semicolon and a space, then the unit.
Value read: 20; bar
